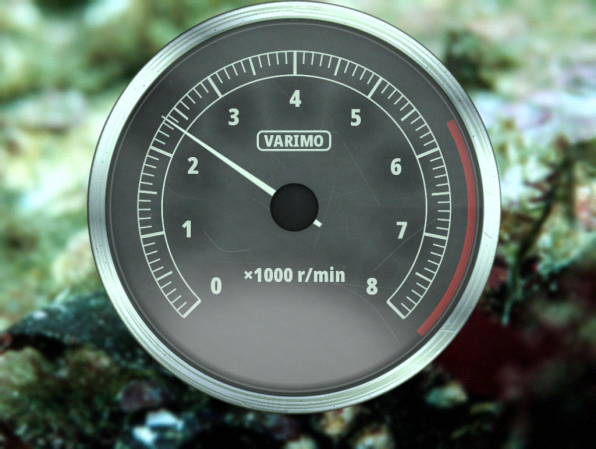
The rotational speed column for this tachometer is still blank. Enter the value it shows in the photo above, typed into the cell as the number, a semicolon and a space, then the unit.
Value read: 2350; rpm
